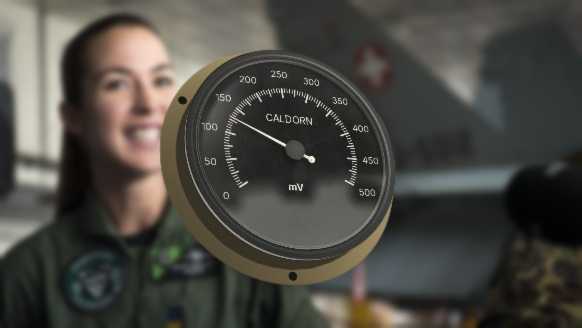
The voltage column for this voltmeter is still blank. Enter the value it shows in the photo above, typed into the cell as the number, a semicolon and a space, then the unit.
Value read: 125; mV
